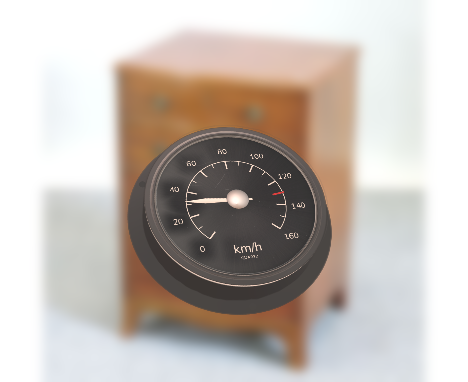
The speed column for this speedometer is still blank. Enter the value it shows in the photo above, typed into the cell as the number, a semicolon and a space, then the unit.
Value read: 30; km/h
